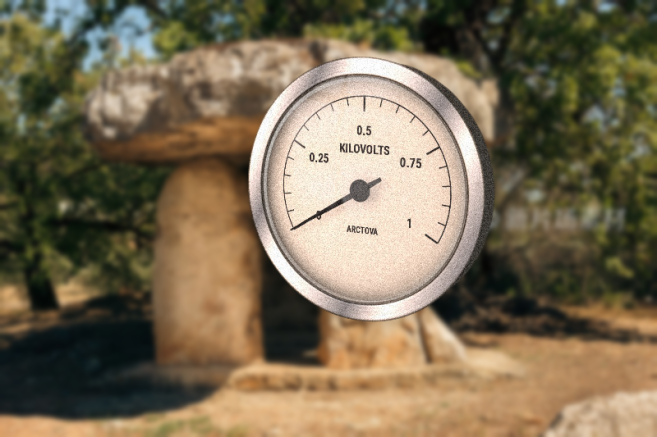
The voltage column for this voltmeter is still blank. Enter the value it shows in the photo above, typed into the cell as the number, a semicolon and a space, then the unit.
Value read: 0; kV
